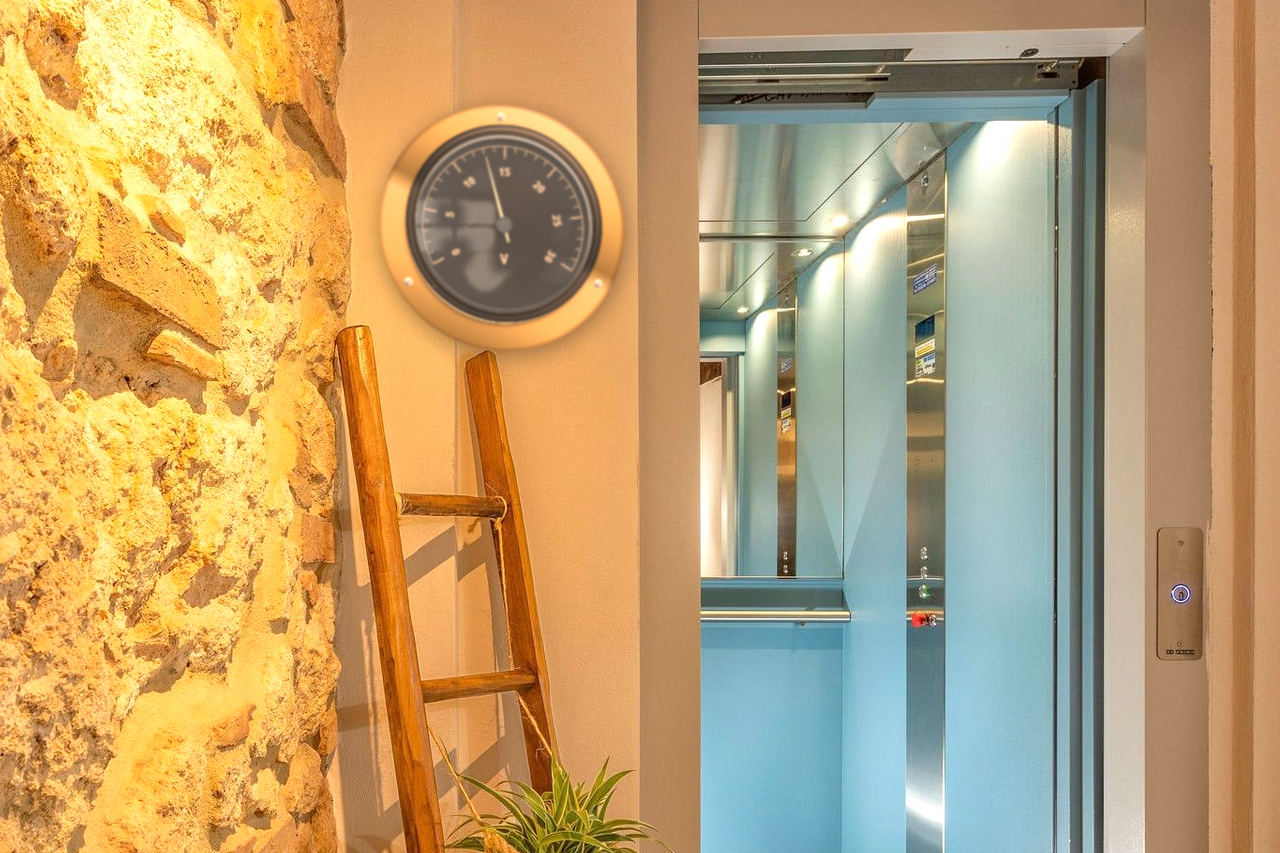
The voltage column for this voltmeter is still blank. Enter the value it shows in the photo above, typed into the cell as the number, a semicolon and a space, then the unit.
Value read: 13; V
